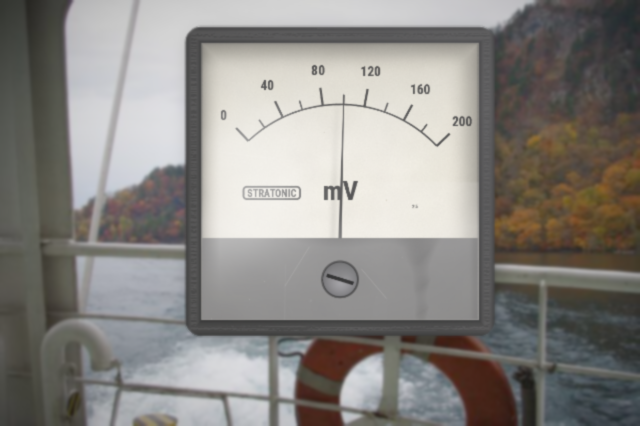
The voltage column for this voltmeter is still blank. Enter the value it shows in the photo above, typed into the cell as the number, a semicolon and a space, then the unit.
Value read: 100; mV
